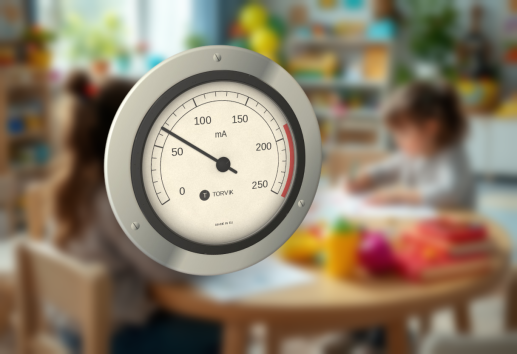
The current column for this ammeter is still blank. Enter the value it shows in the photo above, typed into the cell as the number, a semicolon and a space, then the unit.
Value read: 65; mA
